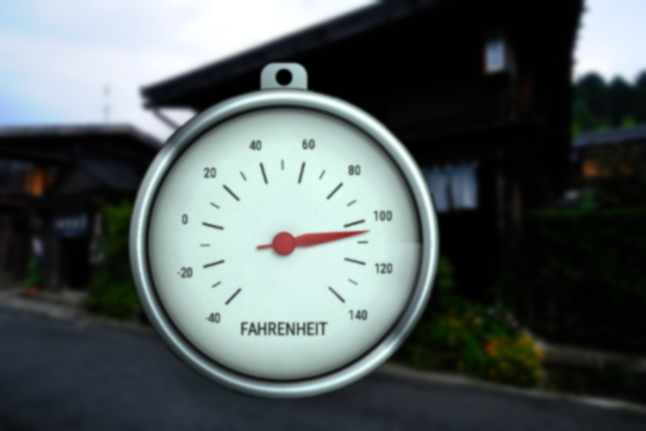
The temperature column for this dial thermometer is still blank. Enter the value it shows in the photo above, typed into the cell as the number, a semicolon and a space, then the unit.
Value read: 105; °F
